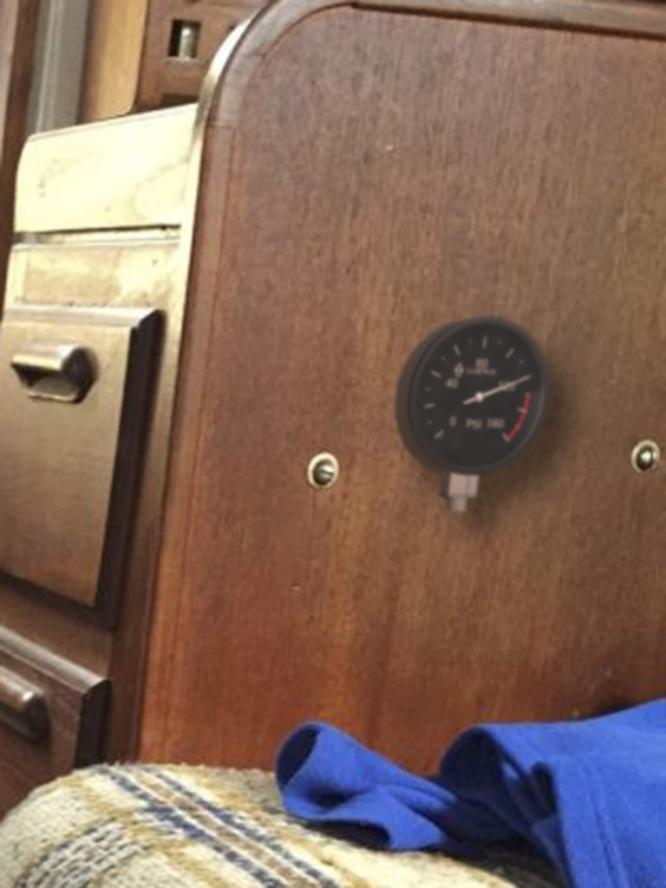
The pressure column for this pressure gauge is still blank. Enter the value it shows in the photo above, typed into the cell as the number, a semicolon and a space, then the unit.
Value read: 120; psi
